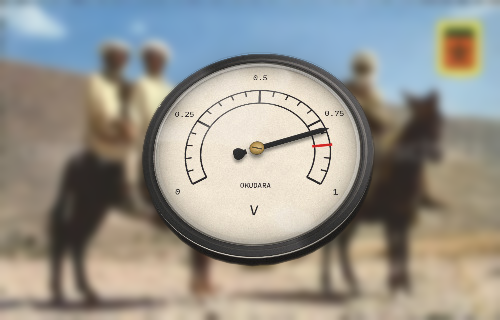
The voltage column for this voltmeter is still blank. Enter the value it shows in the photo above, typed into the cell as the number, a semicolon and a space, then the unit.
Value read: 0.8; V
